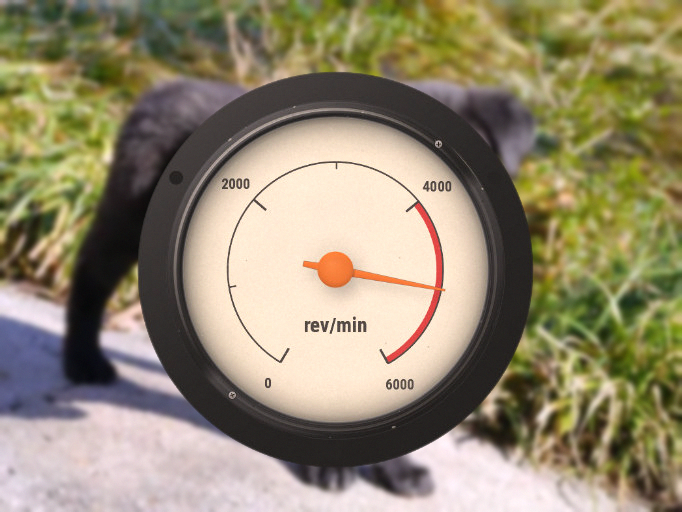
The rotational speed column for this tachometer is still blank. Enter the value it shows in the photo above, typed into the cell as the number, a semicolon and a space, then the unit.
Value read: 5000; rpm
